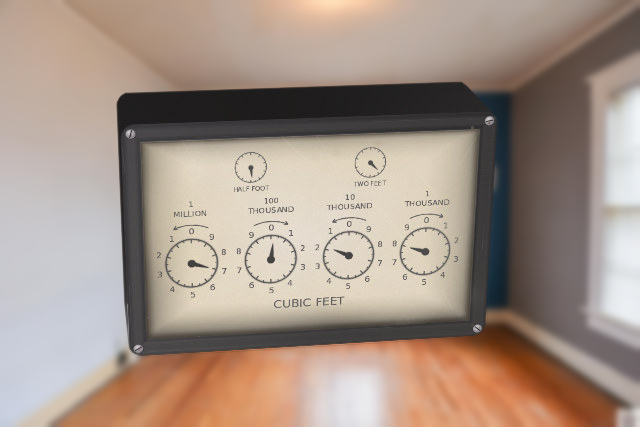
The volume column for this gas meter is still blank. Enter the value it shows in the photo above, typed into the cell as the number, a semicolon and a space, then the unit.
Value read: 701800; ft³
